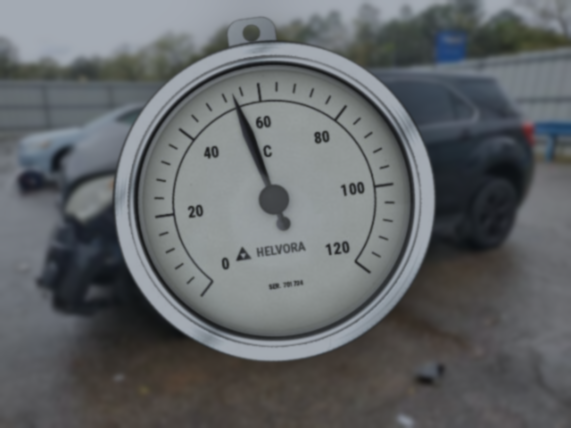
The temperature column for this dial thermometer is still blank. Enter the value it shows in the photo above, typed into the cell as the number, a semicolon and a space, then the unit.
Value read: 54; °C
